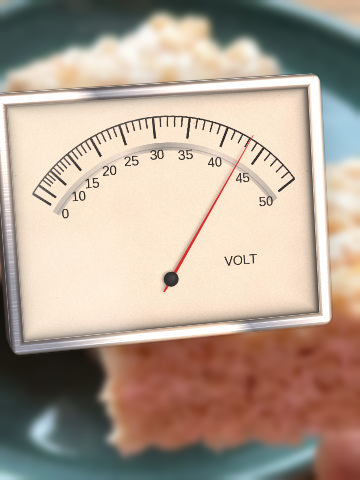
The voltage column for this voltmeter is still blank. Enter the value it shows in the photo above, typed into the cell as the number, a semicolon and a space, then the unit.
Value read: 43; V
